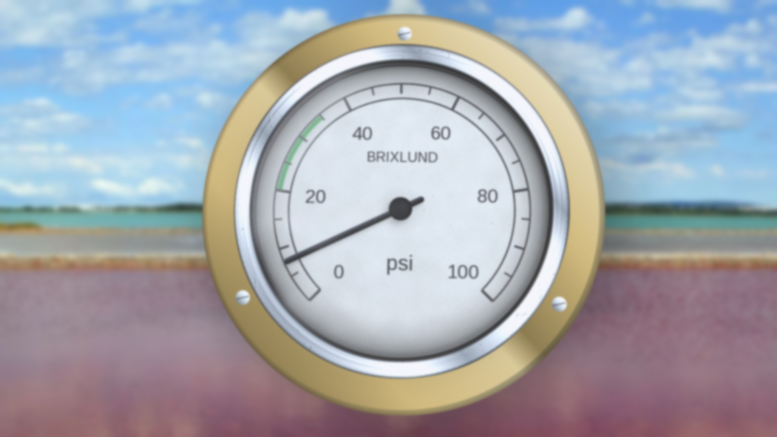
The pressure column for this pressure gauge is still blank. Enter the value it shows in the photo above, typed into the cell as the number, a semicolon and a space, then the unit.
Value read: 7.5; psi
